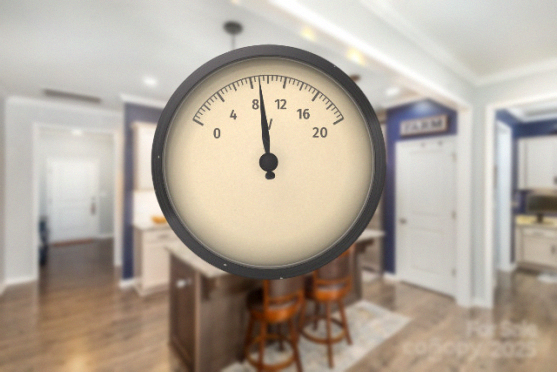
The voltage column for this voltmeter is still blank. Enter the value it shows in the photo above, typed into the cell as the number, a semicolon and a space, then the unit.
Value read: 9; V
